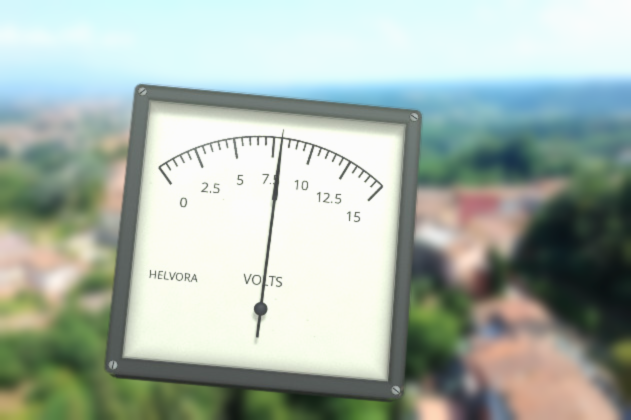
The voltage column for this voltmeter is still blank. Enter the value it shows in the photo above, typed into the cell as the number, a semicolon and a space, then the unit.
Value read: 8; V
